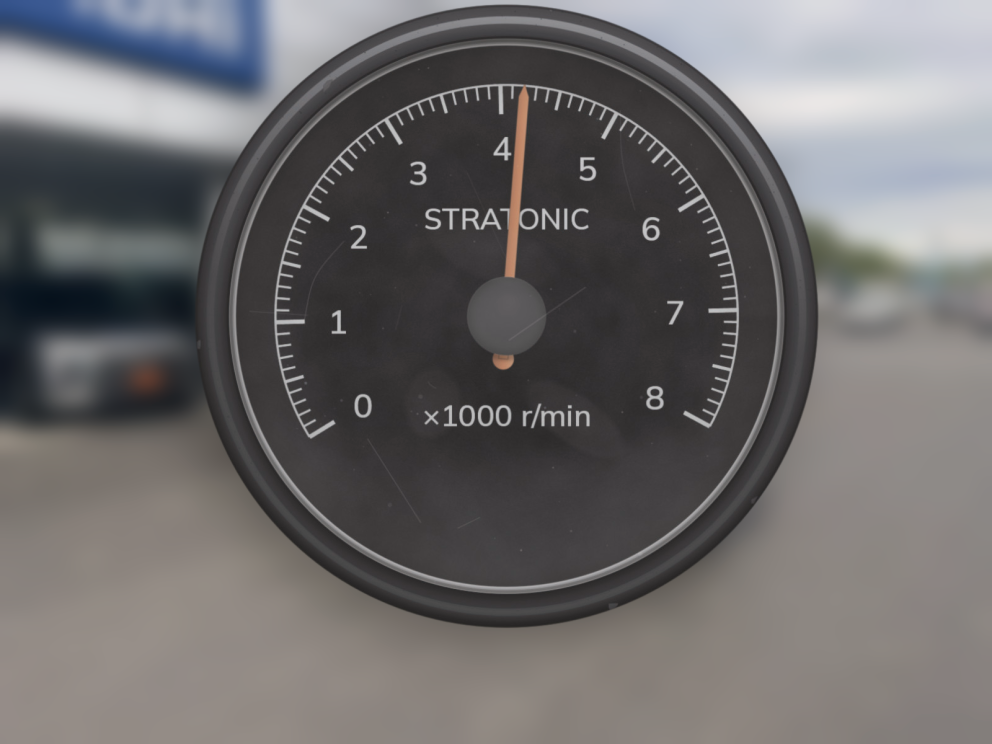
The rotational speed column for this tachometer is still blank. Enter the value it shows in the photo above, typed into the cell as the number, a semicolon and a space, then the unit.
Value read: 4200; rpm
